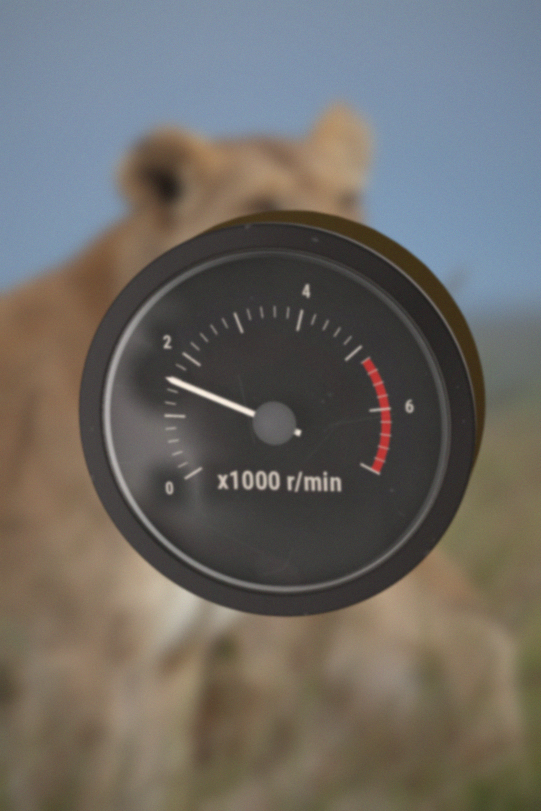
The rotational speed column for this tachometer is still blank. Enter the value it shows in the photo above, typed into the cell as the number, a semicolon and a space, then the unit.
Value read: 1600; rpm
